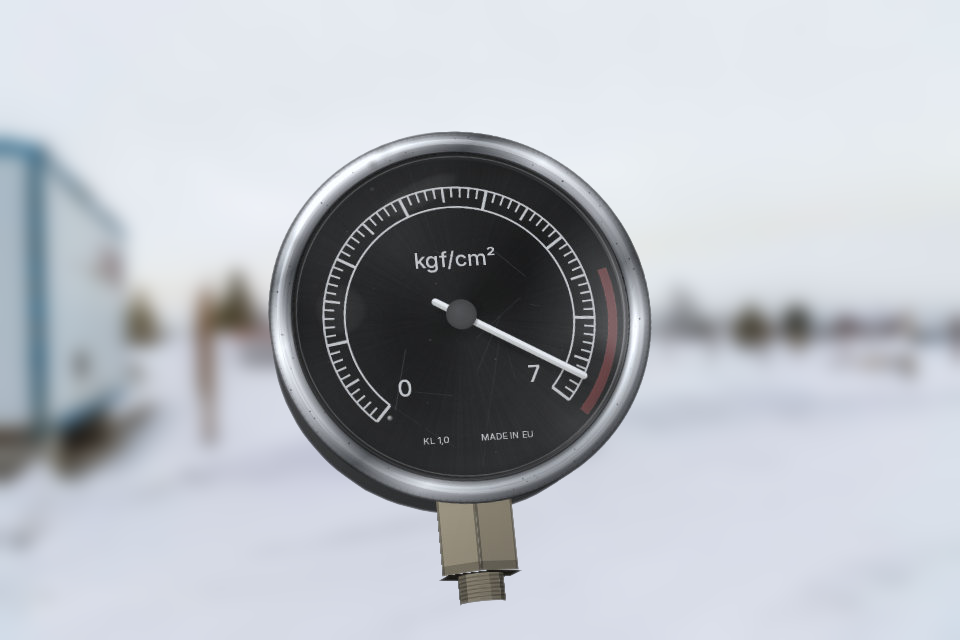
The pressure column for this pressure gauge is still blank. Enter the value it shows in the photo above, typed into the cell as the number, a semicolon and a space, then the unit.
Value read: 6.7; kg/cm²
